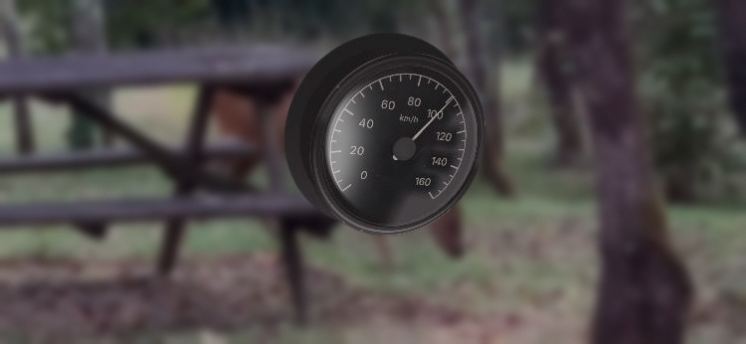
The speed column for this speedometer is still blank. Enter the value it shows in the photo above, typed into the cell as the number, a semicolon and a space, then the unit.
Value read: 100; km/h
